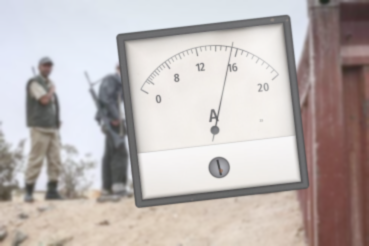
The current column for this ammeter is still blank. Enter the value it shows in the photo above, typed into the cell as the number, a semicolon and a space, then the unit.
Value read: 15.5; A
